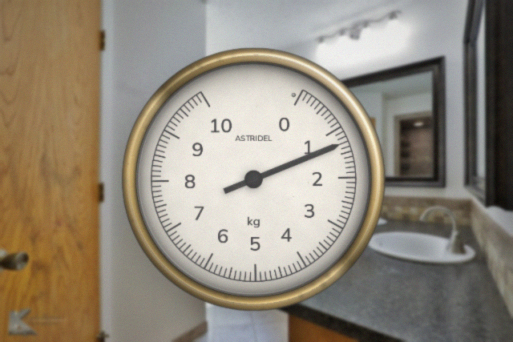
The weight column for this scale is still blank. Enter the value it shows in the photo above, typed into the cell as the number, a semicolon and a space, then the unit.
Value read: 1.3; kg
